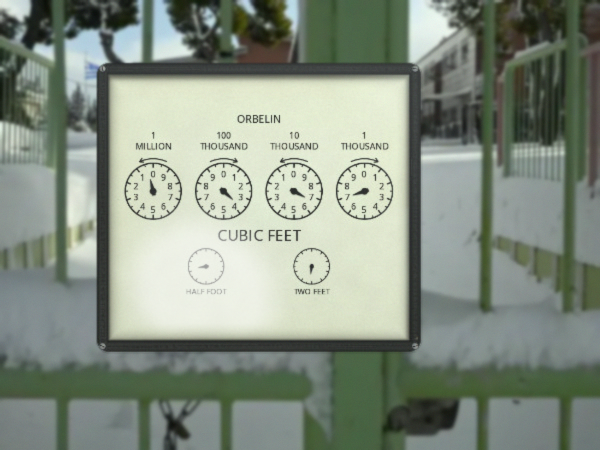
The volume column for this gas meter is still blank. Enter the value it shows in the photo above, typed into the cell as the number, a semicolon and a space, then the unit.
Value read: 36700; ft³
